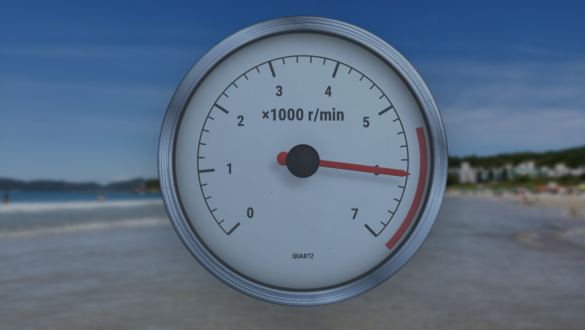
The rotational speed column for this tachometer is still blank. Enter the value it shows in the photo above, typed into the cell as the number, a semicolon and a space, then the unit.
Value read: 6000; rpm
